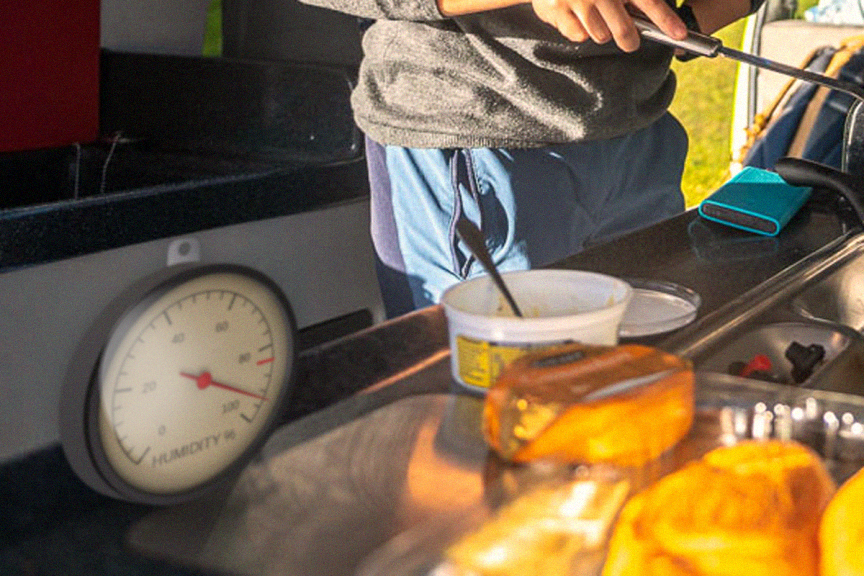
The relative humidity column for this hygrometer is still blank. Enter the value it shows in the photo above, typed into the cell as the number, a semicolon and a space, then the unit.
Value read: 94; %
